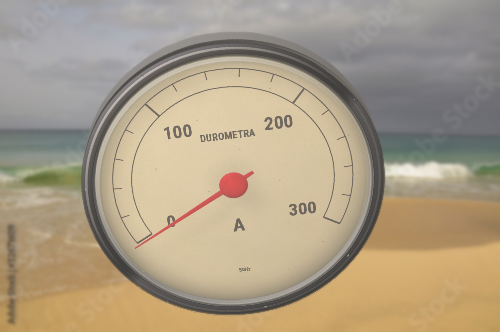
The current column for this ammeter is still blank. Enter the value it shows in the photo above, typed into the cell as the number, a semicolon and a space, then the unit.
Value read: 0; A
